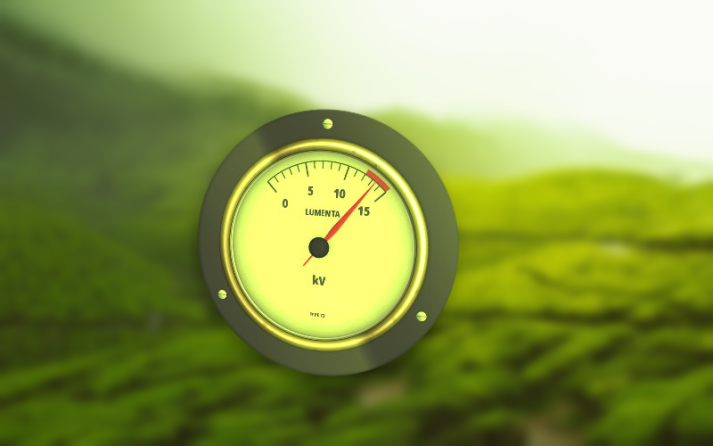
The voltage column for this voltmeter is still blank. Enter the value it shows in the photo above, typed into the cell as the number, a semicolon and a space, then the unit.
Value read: 13.5; kV
